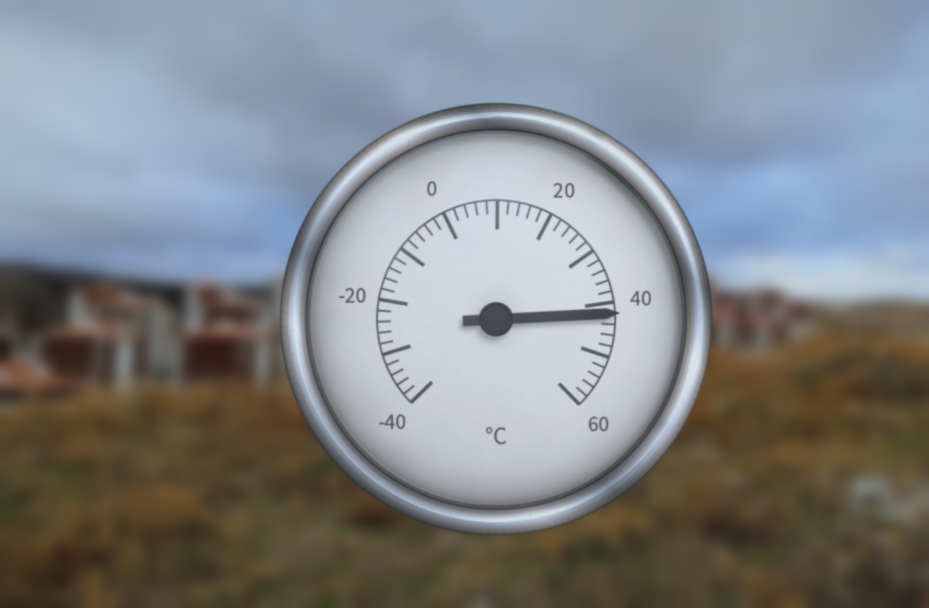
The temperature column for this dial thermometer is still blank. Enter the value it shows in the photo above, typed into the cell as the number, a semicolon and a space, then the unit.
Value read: 42; °C
